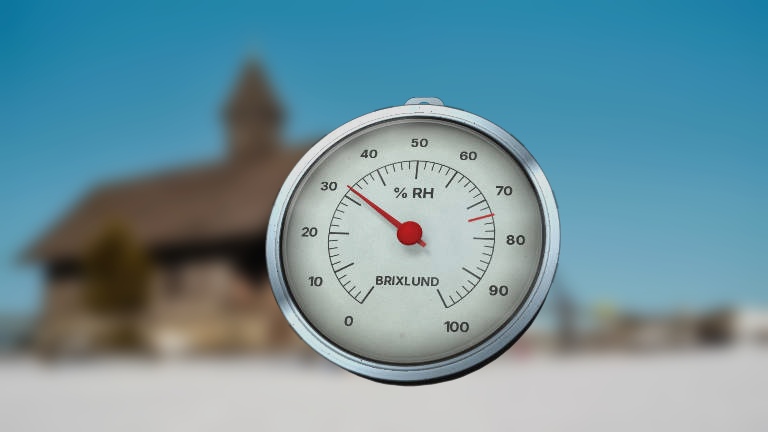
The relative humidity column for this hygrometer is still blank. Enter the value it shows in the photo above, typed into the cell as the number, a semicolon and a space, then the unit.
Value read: 32; %
